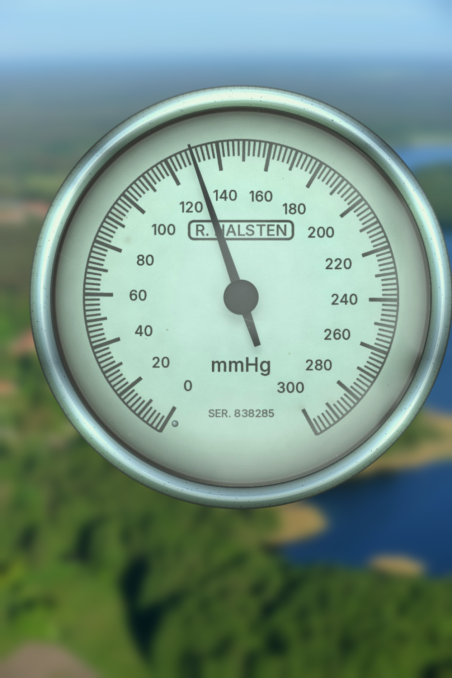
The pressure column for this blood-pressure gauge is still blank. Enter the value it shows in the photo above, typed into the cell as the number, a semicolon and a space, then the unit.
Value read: 130; mmHg
